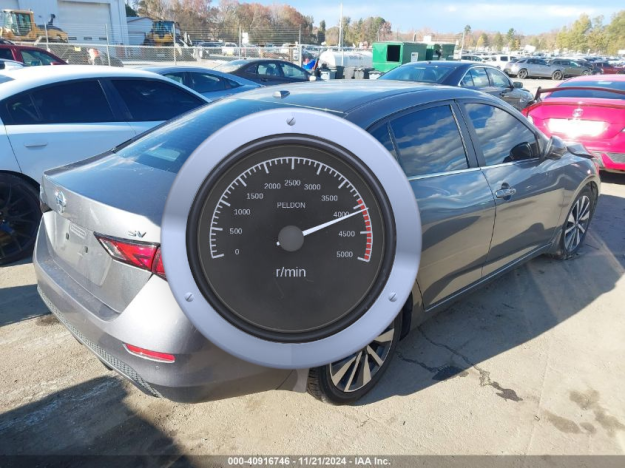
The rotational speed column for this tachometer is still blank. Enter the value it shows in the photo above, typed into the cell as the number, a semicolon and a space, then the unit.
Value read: 4100; rpm
